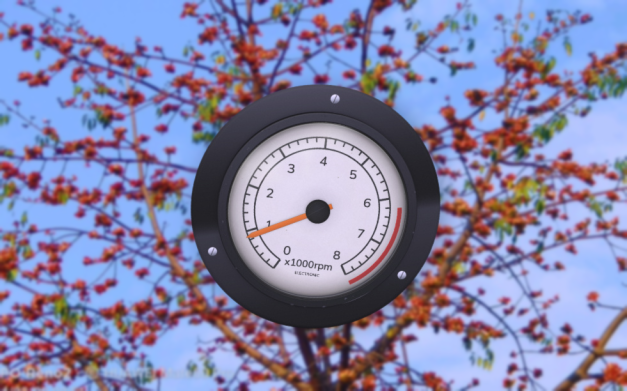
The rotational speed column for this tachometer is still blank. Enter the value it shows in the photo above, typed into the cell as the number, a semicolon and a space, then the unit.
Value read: 900; rpm
